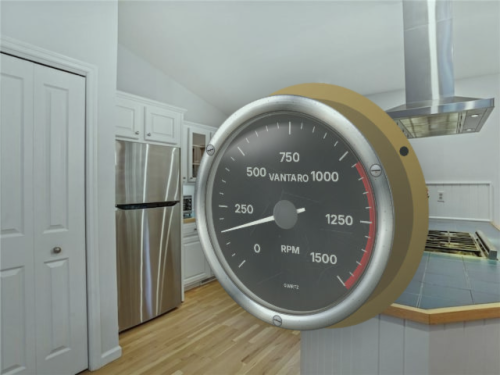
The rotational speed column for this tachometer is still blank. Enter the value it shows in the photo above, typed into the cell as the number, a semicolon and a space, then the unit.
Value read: 150; rpm
